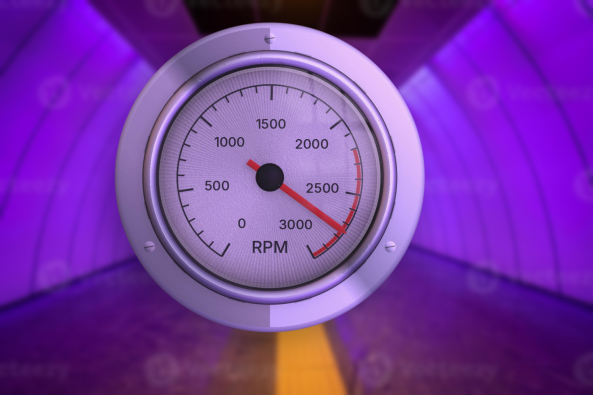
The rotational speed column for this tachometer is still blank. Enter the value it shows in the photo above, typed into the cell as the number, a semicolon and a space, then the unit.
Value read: 2750; rpm
